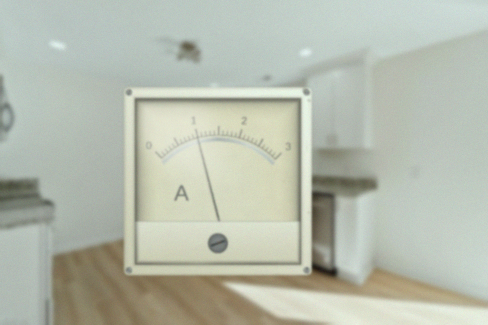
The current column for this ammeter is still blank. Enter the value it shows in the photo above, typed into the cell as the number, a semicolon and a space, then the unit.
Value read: 1; A
